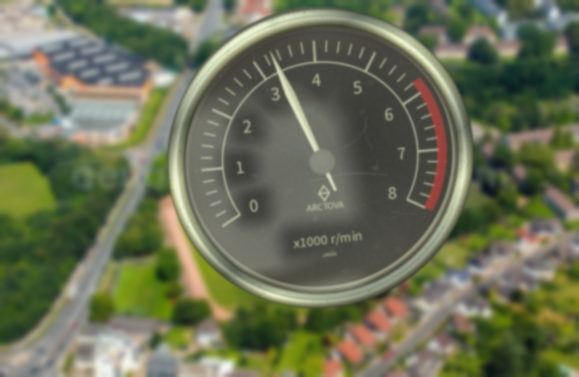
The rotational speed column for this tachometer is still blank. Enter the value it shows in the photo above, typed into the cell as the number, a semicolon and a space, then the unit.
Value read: 3300; rpm
